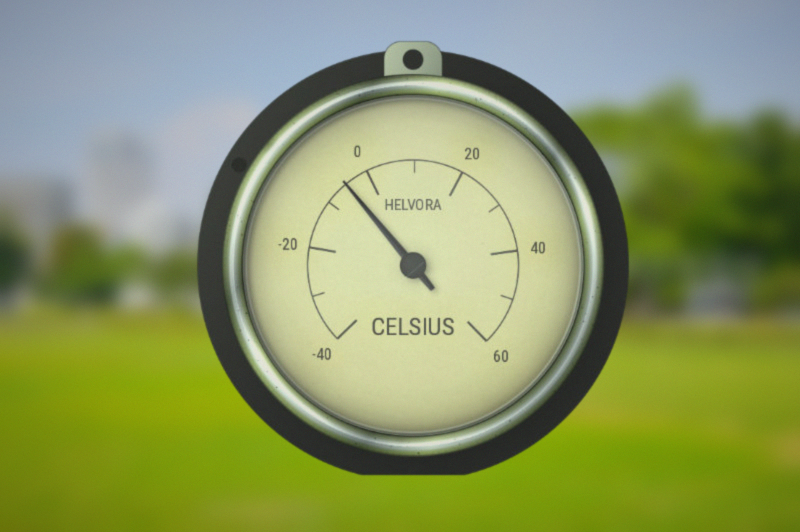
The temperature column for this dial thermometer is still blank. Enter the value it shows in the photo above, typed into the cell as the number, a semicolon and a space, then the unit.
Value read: -5; °C
